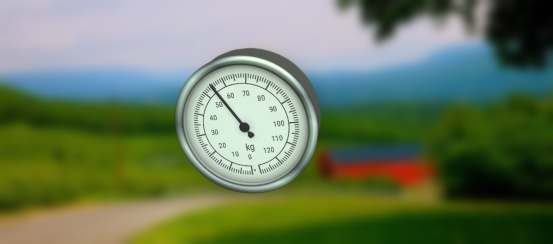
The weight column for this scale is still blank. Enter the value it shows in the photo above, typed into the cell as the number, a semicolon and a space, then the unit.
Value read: 55; kg
